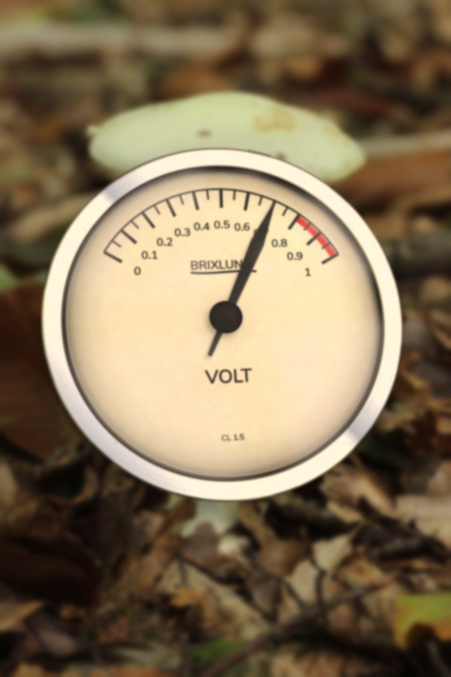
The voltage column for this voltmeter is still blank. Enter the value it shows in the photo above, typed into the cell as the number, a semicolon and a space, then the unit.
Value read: 0.7; V
